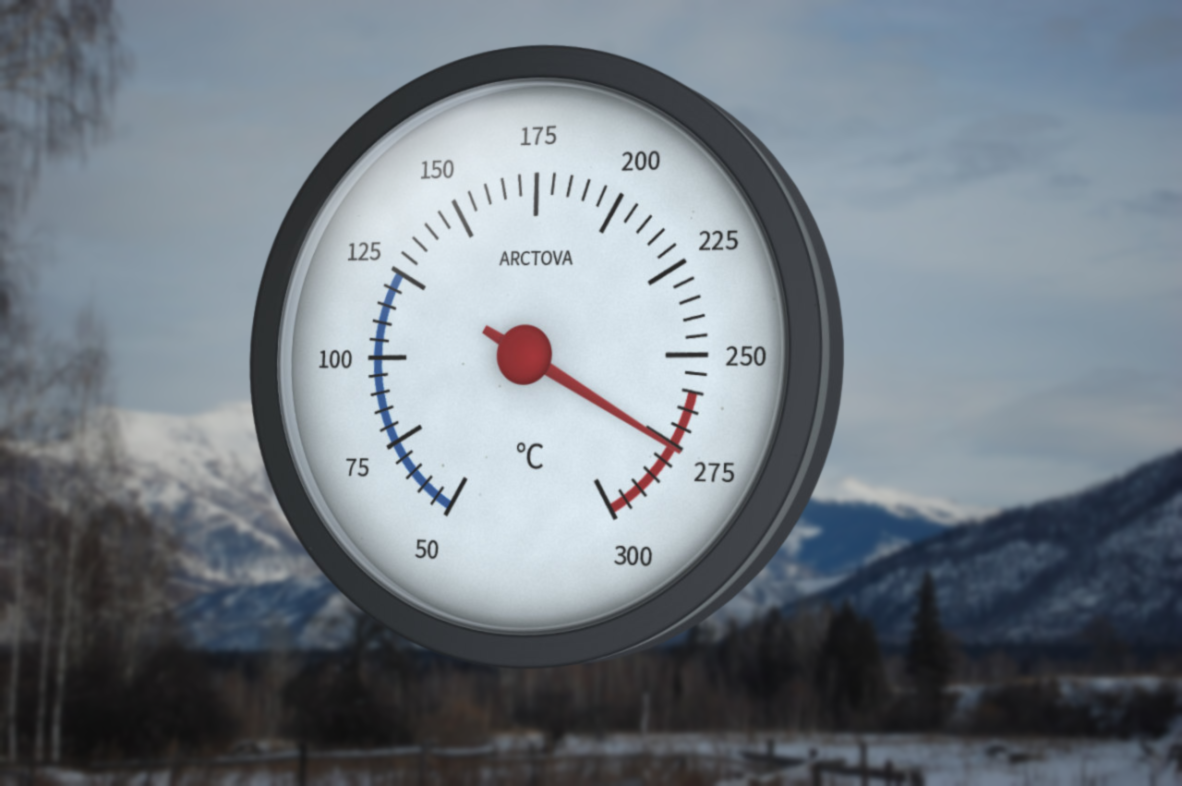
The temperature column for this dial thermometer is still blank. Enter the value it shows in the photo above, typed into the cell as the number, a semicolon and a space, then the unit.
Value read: 275; °C
